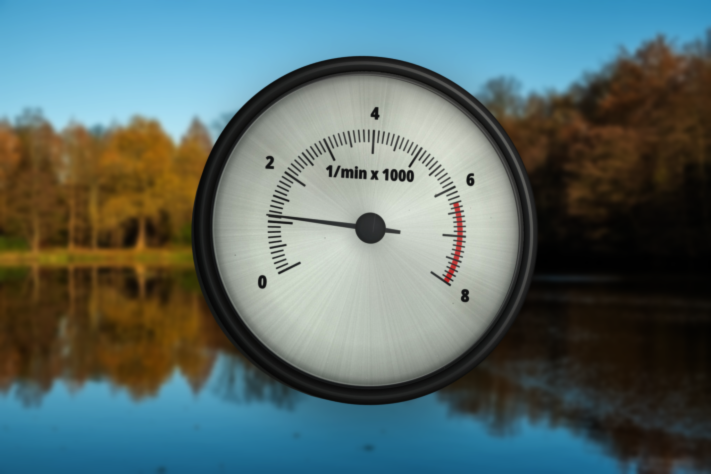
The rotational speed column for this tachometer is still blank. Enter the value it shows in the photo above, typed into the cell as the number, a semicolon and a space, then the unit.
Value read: 1100; rpm
